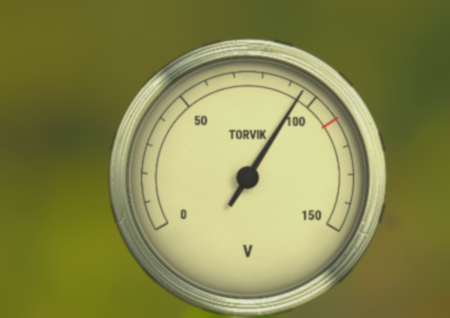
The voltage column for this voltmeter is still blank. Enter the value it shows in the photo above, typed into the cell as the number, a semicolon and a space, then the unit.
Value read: 95; V
